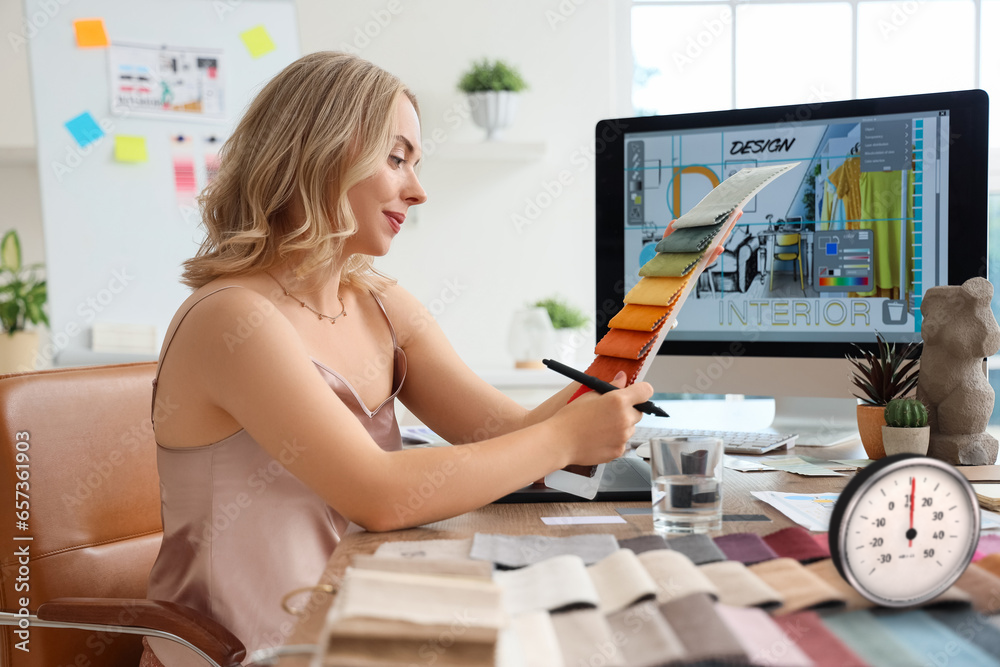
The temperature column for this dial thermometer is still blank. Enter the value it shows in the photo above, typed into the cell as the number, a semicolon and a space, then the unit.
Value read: 10; °C
